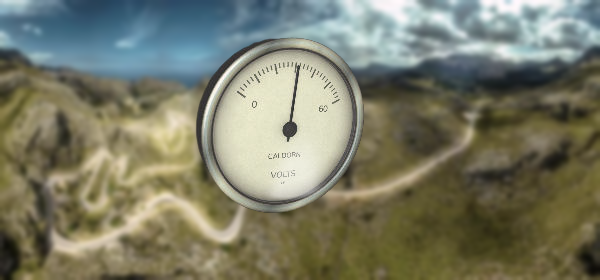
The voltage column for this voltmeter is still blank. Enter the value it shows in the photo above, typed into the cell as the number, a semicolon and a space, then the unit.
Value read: 30; V
